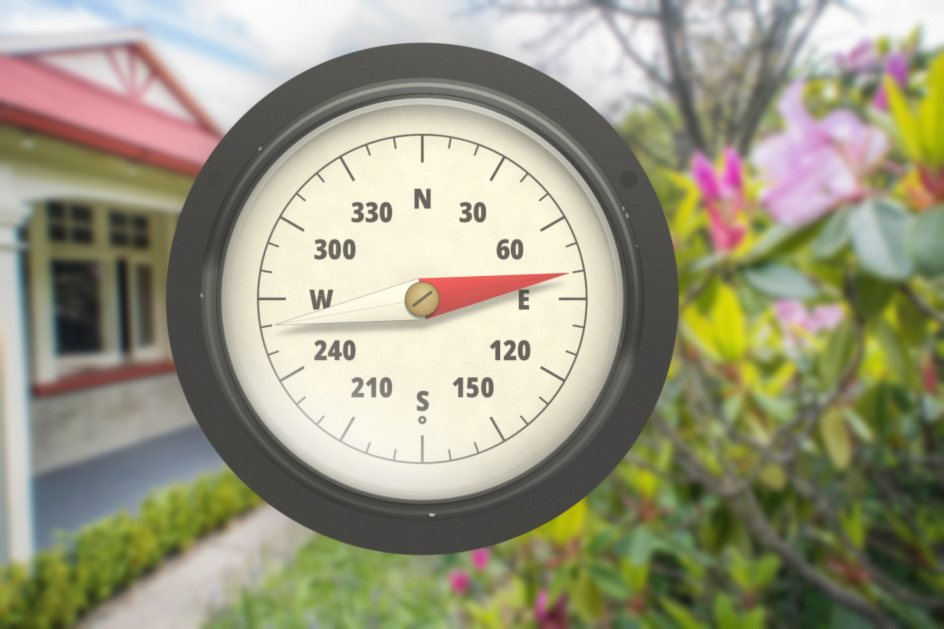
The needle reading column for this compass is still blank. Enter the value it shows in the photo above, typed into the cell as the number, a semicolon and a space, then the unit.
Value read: 80; °
